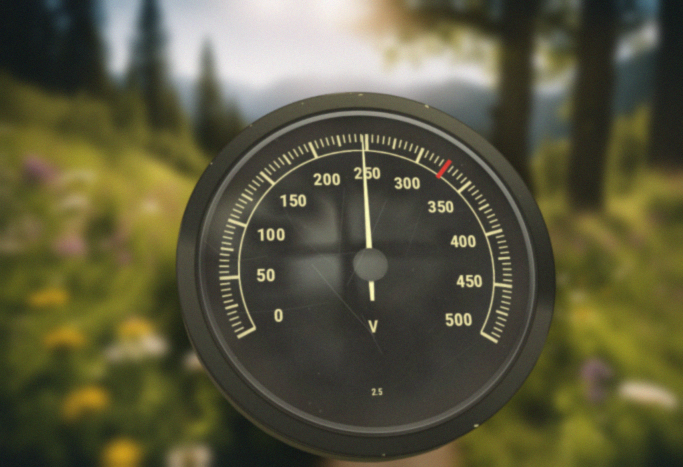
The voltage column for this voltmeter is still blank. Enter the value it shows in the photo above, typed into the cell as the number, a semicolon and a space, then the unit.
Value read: 245; V
